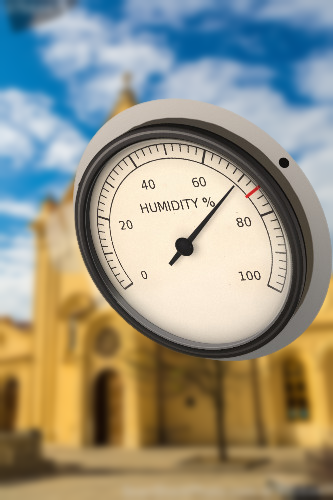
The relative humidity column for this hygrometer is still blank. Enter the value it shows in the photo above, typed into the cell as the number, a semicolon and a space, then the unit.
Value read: 70; %
